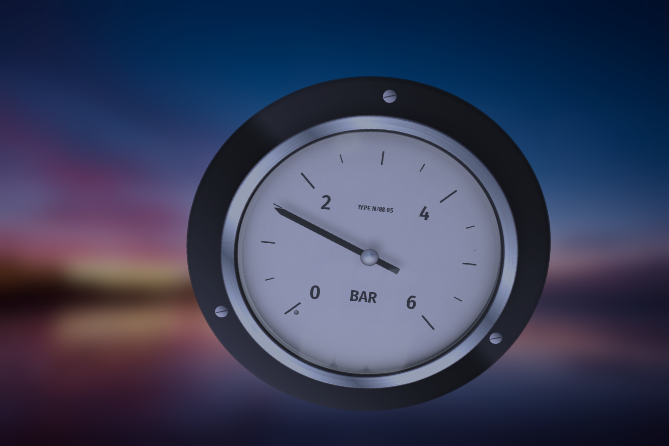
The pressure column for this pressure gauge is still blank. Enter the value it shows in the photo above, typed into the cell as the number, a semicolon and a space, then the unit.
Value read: 1.5; bar
